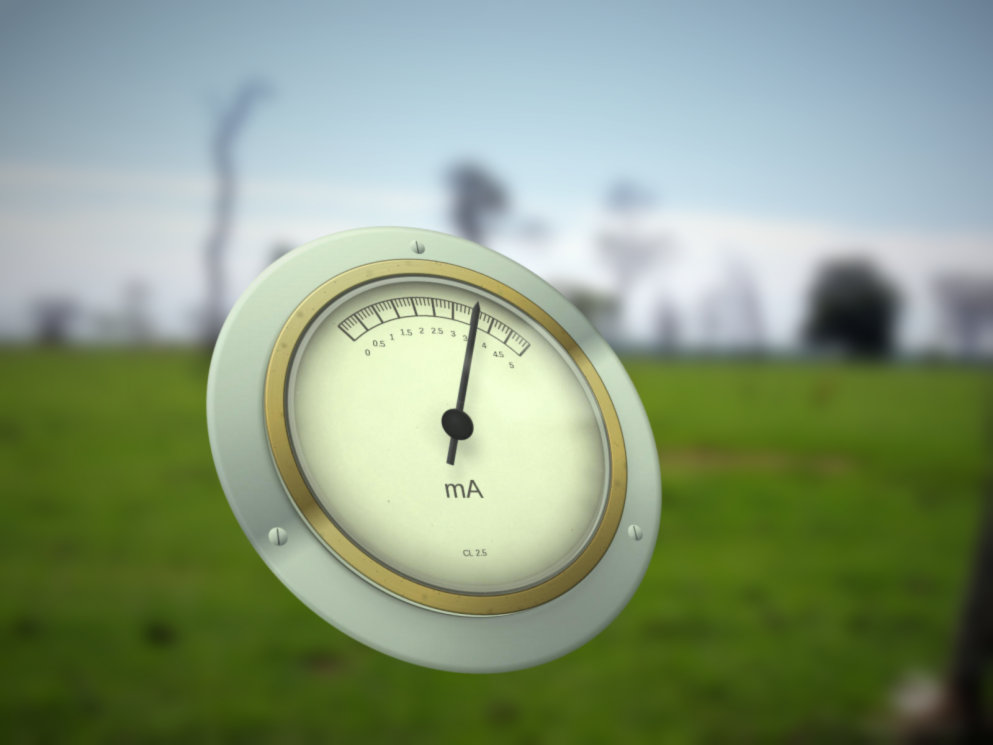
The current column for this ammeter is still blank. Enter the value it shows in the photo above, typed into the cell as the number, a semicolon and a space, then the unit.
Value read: 3.5; mA
